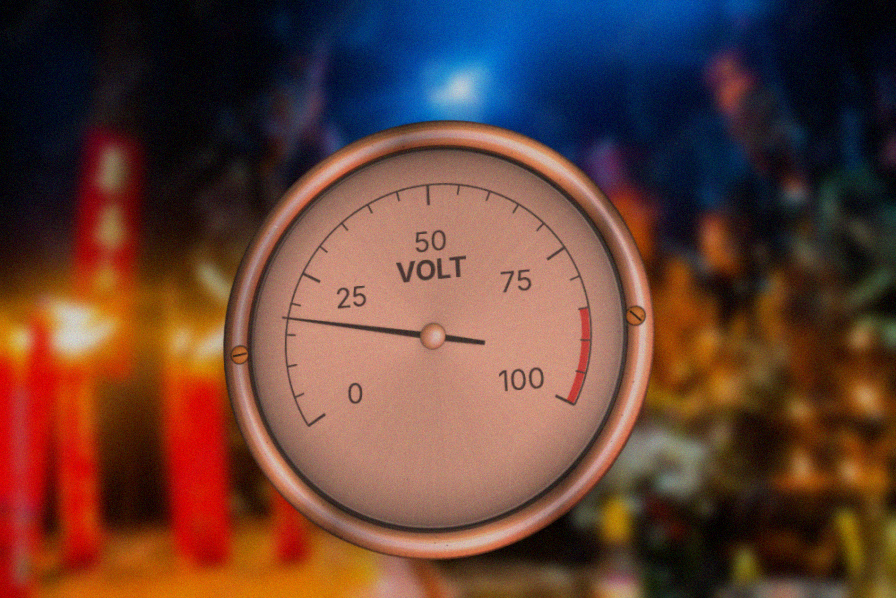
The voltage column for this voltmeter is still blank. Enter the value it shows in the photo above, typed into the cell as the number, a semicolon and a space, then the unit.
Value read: 17.5; V
